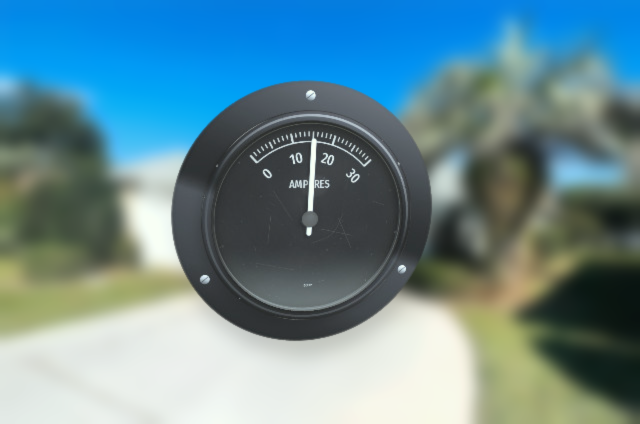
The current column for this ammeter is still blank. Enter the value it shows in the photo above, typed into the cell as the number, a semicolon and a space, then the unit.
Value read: 15; A
